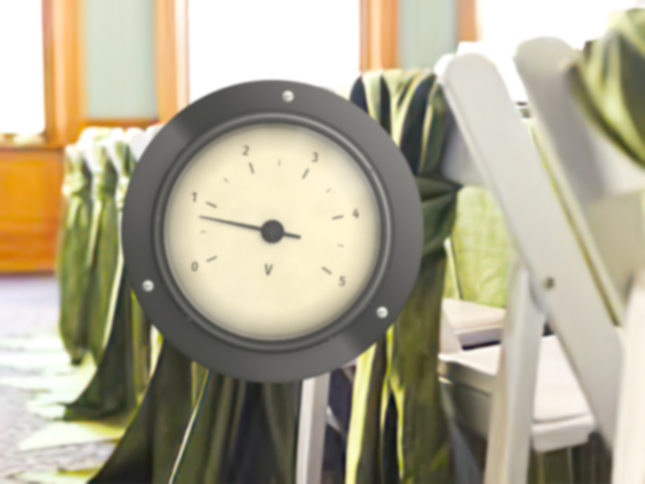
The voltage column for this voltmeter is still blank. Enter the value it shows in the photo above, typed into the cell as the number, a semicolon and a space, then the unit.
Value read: 0.75; V
